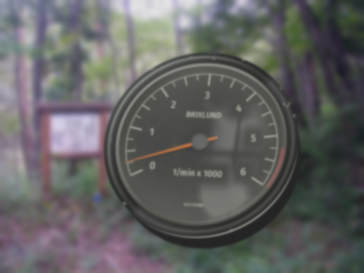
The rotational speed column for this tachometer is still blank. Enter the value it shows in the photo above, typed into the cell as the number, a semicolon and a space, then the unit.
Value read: 250; rpm
